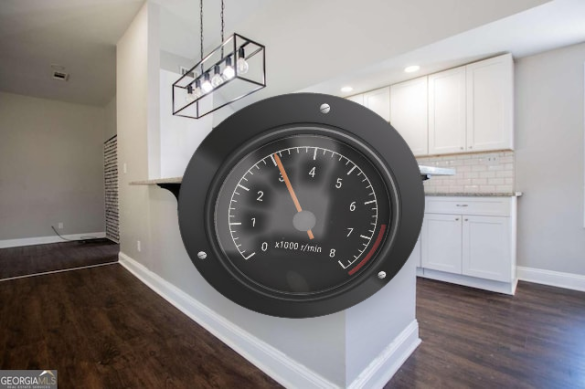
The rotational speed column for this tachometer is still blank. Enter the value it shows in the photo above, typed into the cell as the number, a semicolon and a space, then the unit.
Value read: 3100; rpm
